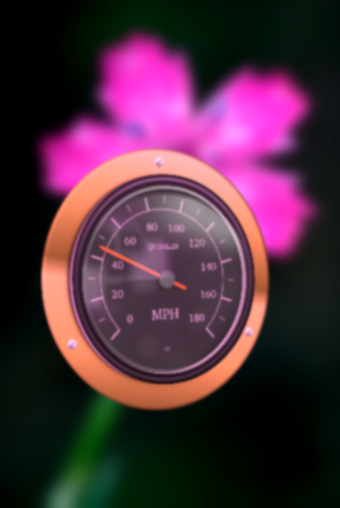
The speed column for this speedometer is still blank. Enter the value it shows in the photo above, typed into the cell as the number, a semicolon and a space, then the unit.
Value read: 45; mph
